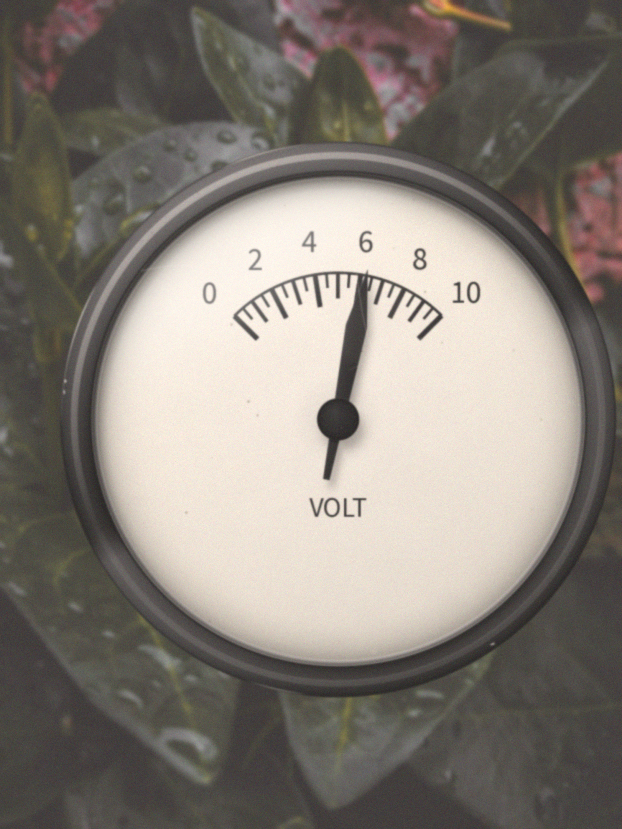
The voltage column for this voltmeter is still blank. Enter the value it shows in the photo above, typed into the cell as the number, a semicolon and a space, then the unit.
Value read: 6.25; V
